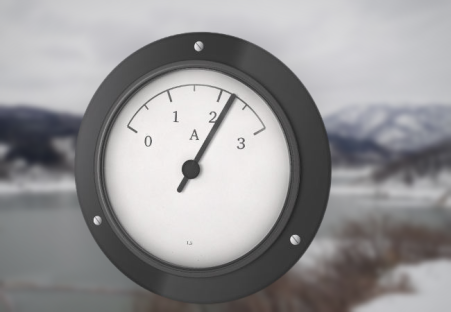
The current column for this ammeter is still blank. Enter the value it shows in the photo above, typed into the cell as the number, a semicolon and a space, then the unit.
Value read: 2.25; A
